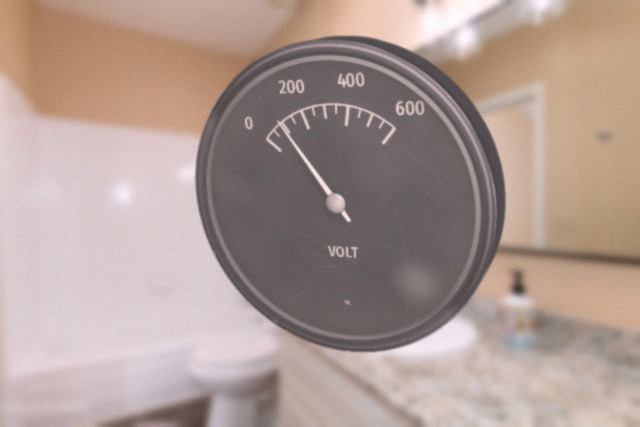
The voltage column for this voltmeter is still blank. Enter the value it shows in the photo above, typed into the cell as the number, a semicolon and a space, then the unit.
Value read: 100; V
